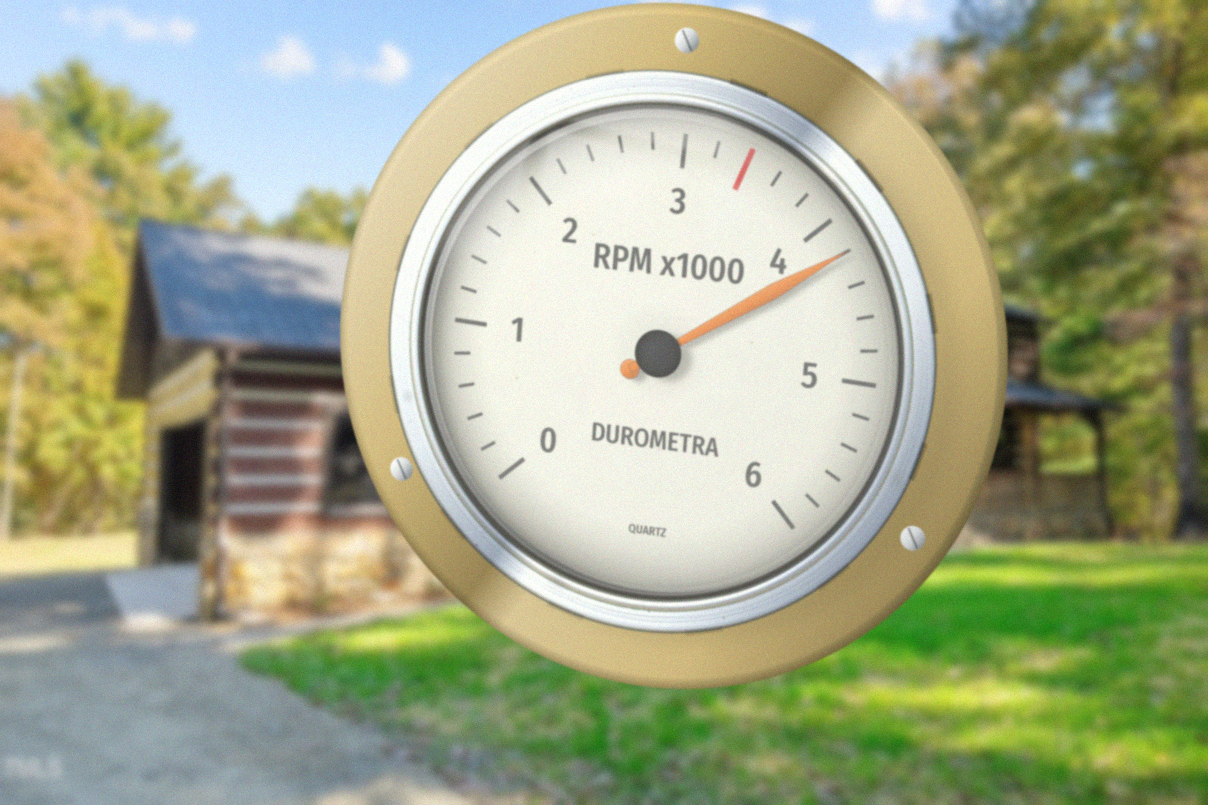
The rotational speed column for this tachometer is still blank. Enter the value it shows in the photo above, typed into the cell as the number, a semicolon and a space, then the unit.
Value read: 4200; rpm
